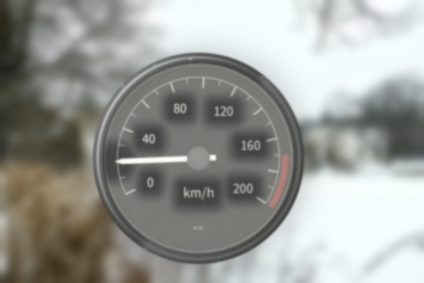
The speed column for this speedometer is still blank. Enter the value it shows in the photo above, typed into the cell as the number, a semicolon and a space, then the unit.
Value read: 20; km/h
